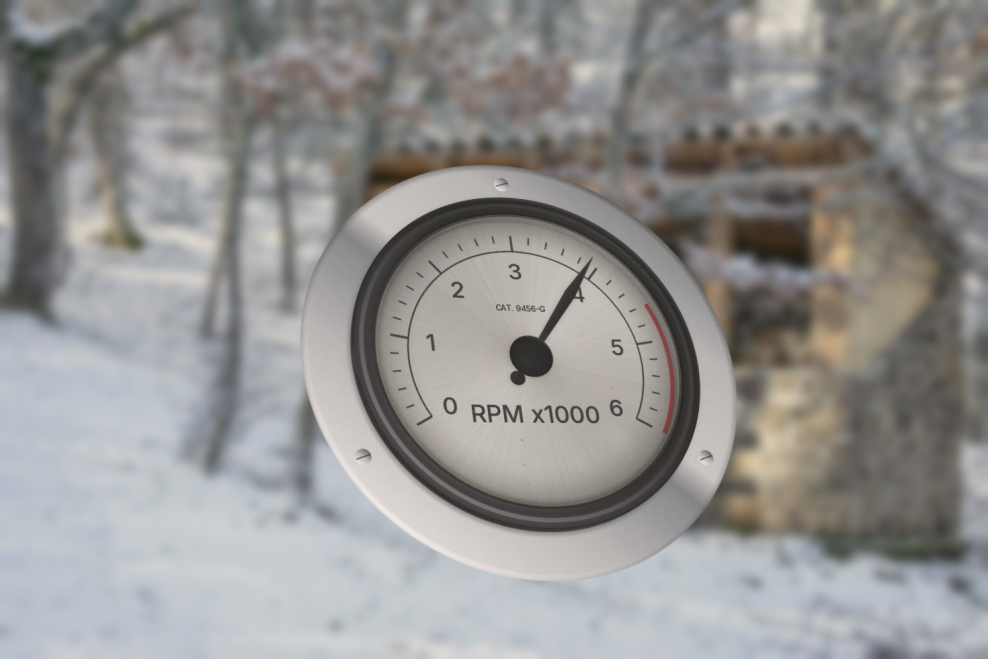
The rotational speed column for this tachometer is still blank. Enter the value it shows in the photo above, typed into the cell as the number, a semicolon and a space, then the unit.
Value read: 3900; rpm
